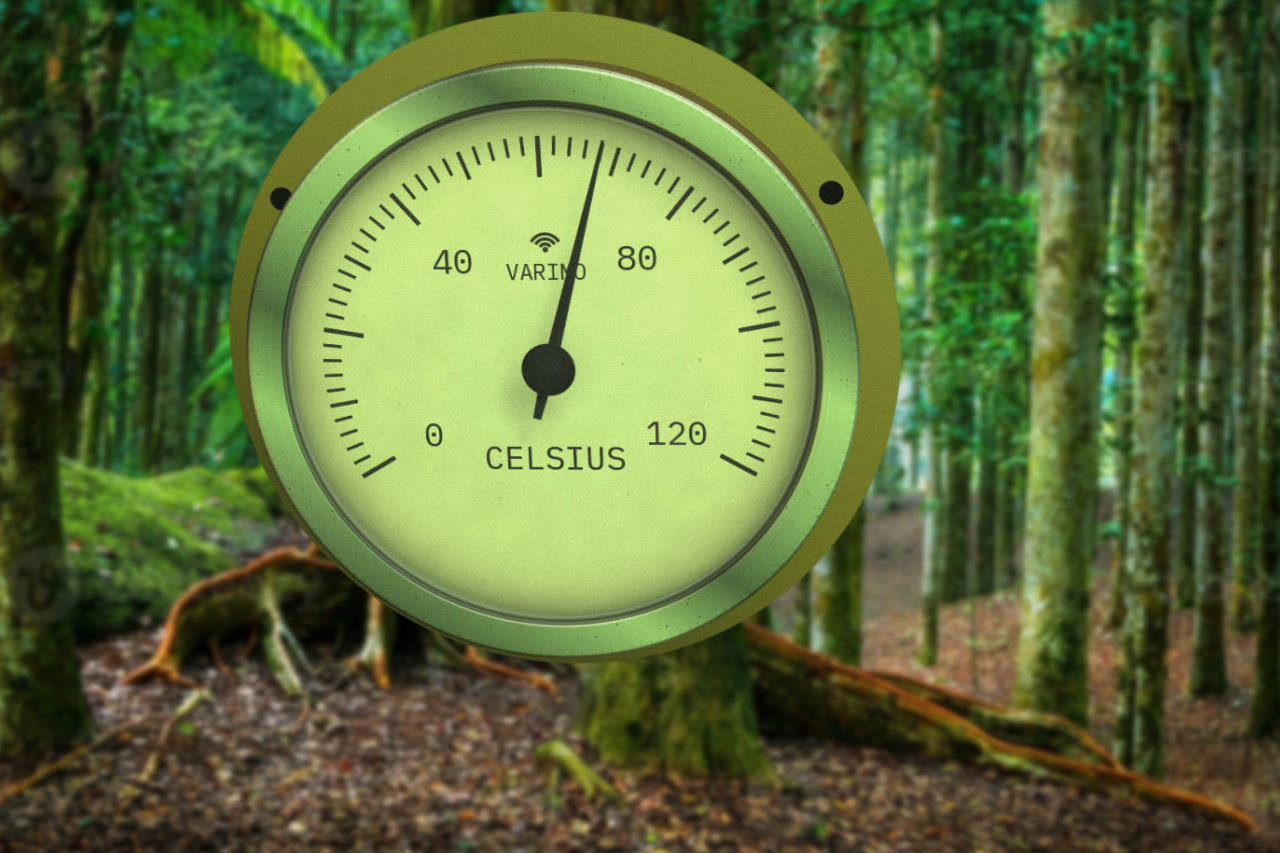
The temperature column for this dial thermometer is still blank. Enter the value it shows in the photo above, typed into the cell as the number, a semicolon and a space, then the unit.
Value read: 68; °C
